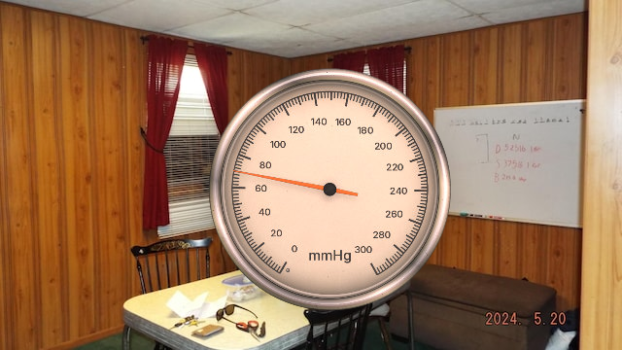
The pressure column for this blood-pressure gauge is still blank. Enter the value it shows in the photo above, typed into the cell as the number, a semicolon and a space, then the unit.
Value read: 70; mmHg
